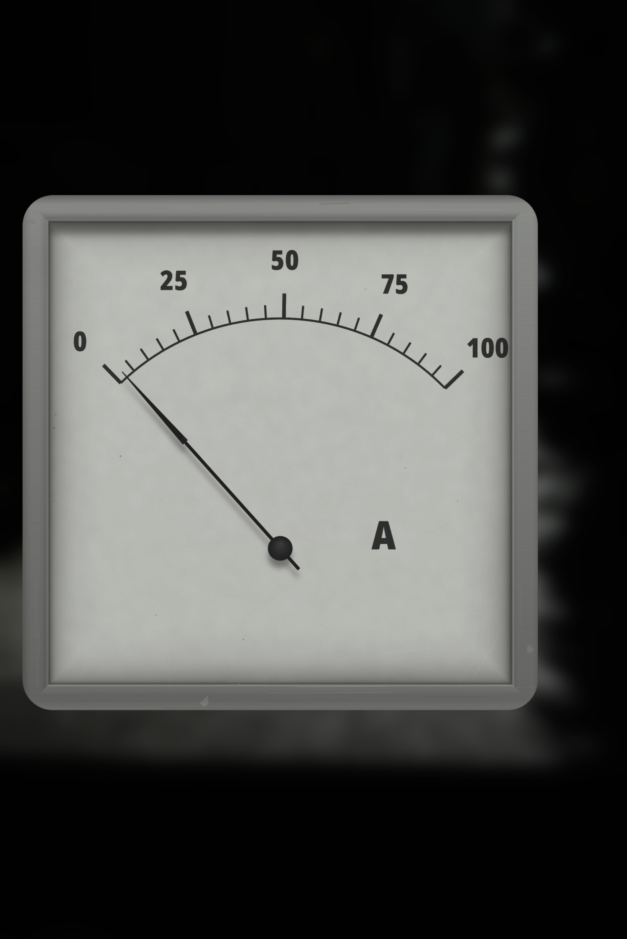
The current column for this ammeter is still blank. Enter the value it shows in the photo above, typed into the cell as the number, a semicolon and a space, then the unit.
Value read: 2.5; A
